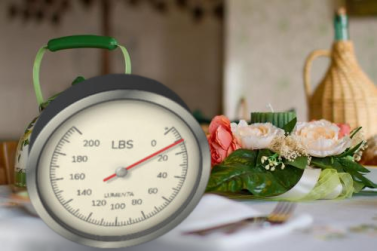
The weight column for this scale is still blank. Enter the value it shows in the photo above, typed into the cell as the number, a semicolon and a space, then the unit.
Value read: 10; lb
